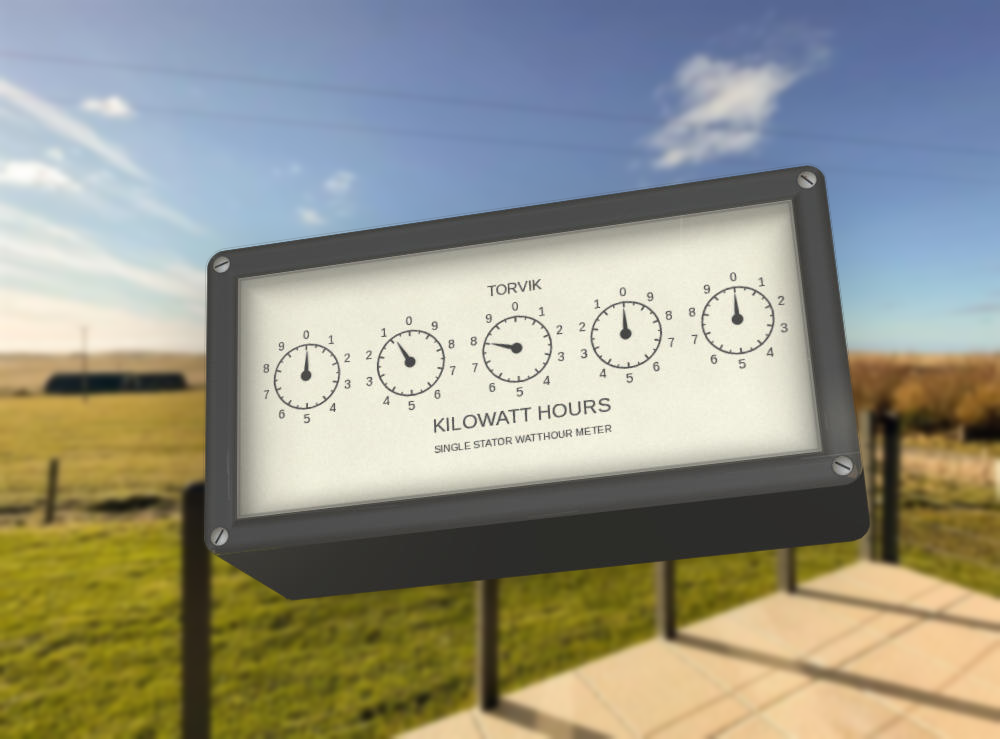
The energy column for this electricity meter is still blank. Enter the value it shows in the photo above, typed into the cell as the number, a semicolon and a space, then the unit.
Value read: 800; kWh
